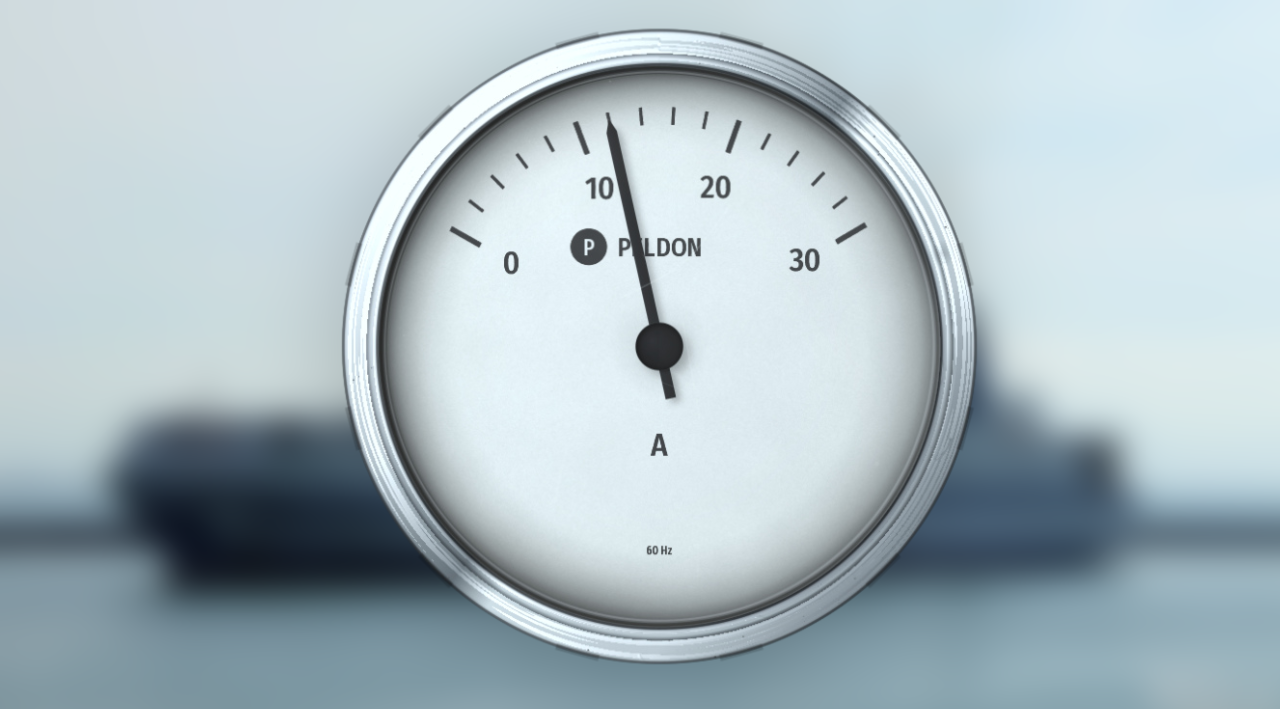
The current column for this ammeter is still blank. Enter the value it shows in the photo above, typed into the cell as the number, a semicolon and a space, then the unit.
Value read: 12; A
